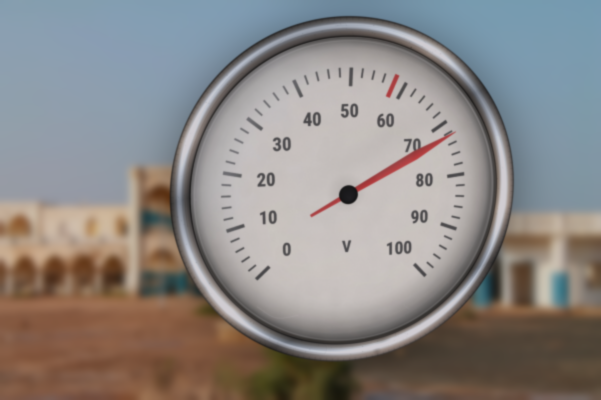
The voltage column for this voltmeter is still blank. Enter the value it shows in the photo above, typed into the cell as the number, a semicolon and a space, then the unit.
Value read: 72; V
